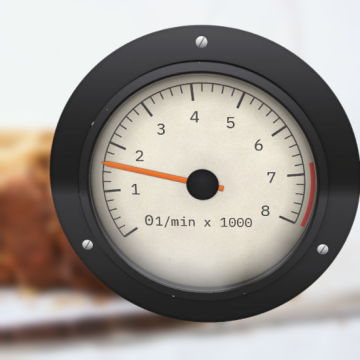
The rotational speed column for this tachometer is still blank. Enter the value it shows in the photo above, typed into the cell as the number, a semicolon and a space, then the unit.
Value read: 1600; rpm
